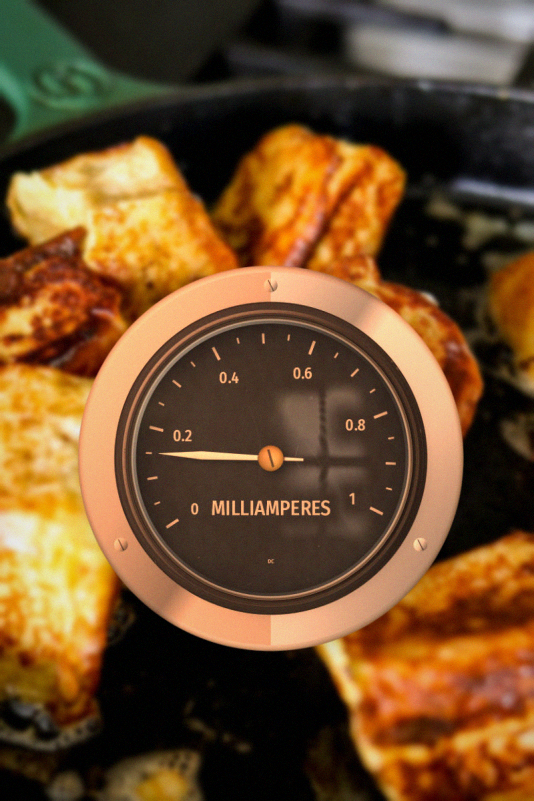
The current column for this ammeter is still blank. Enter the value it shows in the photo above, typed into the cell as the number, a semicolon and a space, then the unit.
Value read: 0.15; mA
